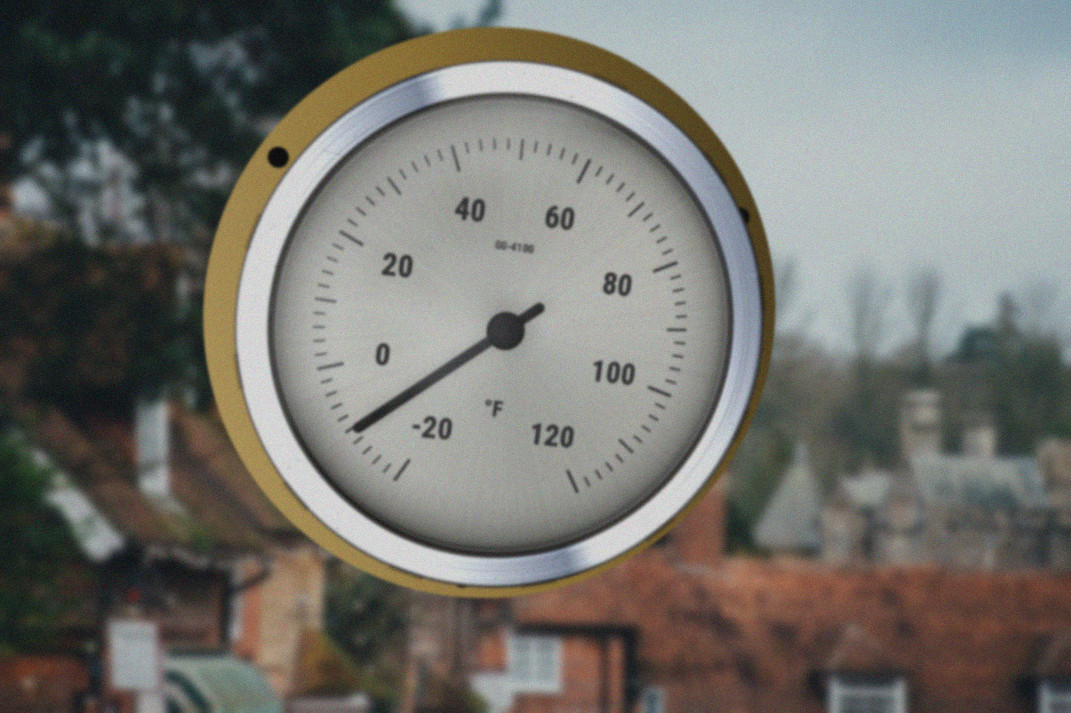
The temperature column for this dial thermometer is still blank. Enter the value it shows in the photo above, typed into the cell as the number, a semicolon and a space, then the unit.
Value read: -10; °F
